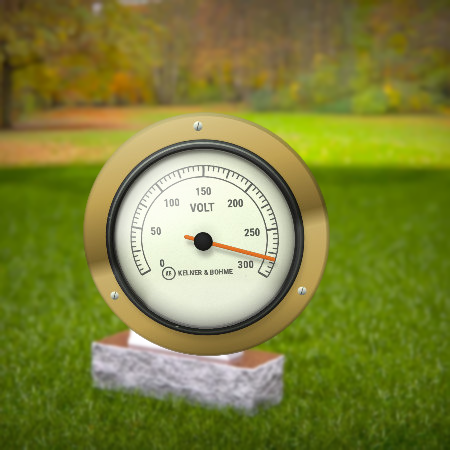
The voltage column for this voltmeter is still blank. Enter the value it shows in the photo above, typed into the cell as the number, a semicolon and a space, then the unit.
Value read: 280; V
